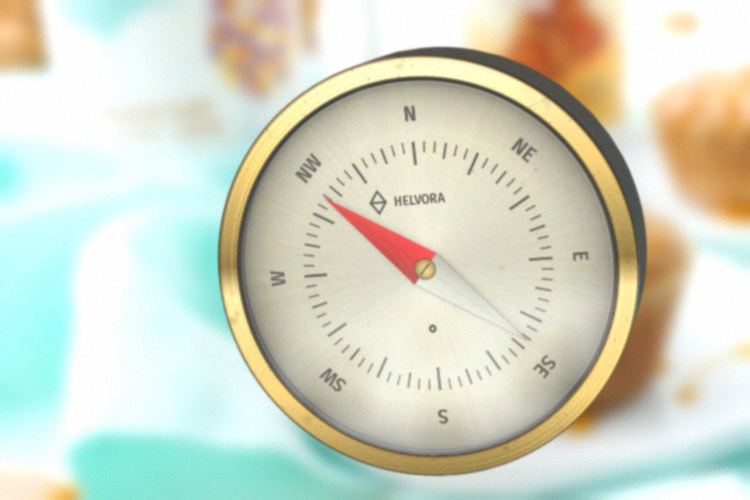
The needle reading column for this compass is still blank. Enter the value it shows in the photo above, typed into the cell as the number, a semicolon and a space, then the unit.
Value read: 310; °
